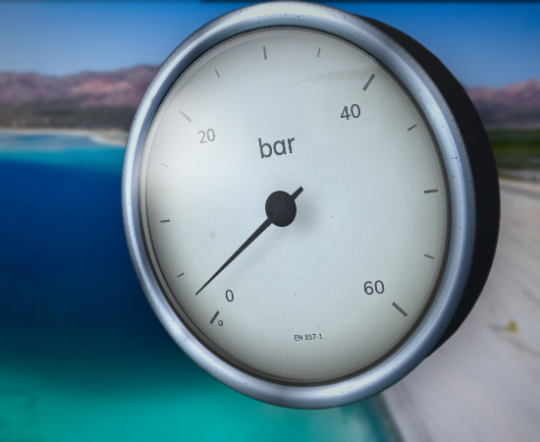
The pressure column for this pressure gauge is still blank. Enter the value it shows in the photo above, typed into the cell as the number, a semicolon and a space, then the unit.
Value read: 2.5; bar
